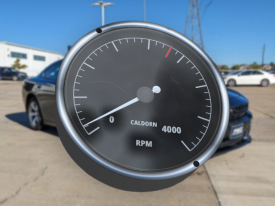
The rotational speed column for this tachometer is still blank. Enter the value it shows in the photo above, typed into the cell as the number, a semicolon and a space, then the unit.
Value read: 100; rpm
